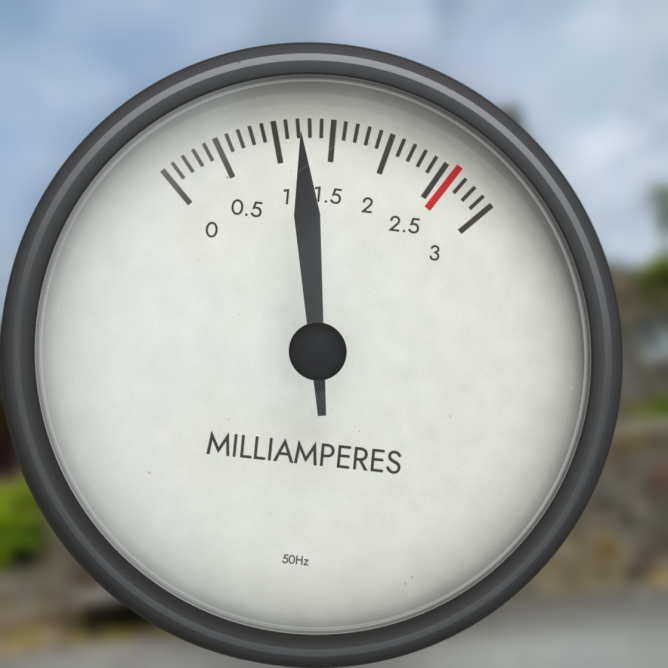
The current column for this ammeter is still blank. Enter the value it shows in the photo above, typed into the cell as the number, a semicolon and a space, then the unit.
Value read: 1.2; mA
